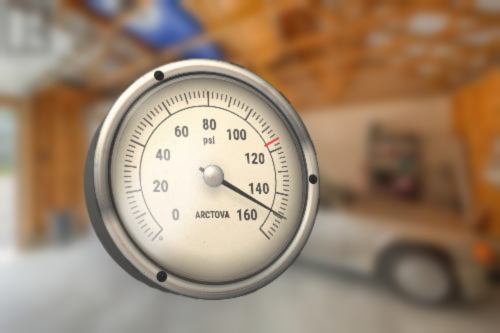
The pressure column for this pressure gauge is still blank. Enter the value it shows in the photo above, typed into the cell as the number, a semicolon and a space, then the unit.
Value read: 150; psi
